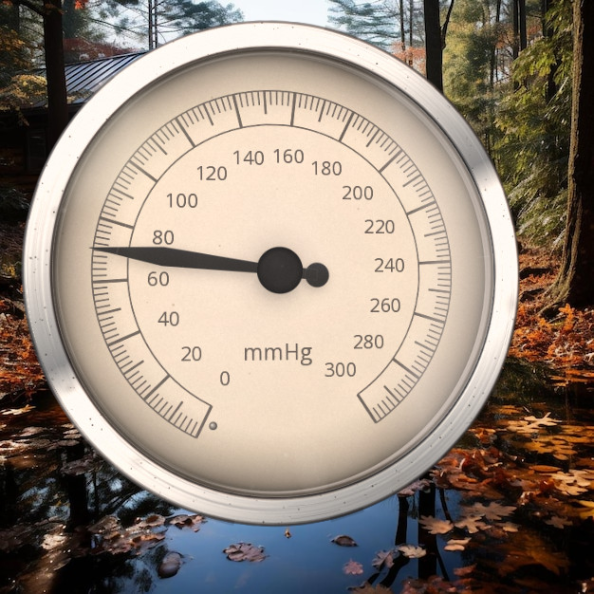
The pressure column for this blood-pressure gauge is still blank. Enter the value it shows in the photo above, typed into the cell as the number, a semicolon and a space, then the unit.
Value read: 70; mmHg
